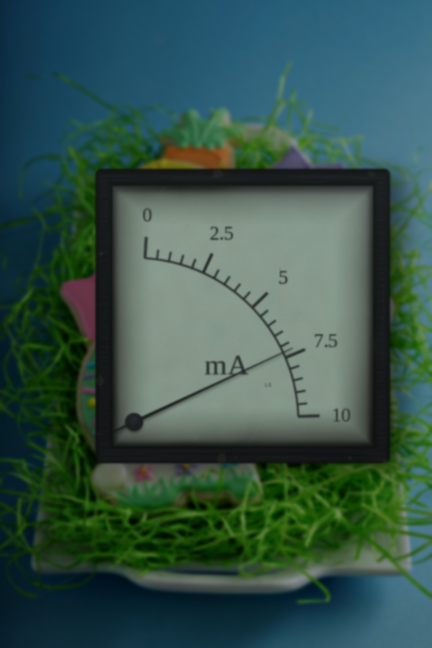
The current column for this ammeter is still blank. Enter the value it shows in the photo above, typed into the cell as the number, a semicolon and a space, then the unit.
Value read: 7.25; mA
